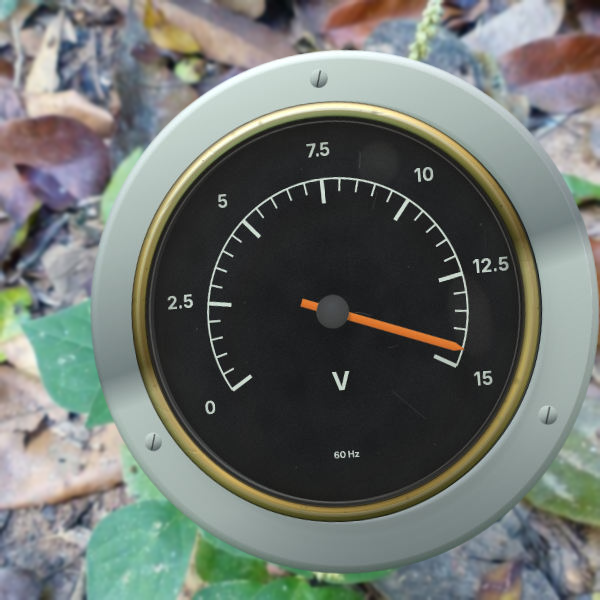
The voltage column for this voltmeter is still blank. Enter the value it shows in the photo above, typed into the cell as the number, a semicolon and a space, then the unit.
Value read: 14.5; V
